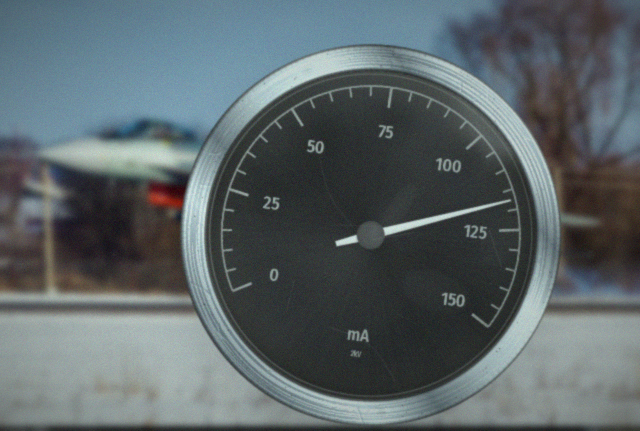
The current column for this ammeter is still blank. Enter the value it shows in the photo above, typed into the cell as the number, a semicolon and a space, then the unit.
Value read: 117.5; mA
